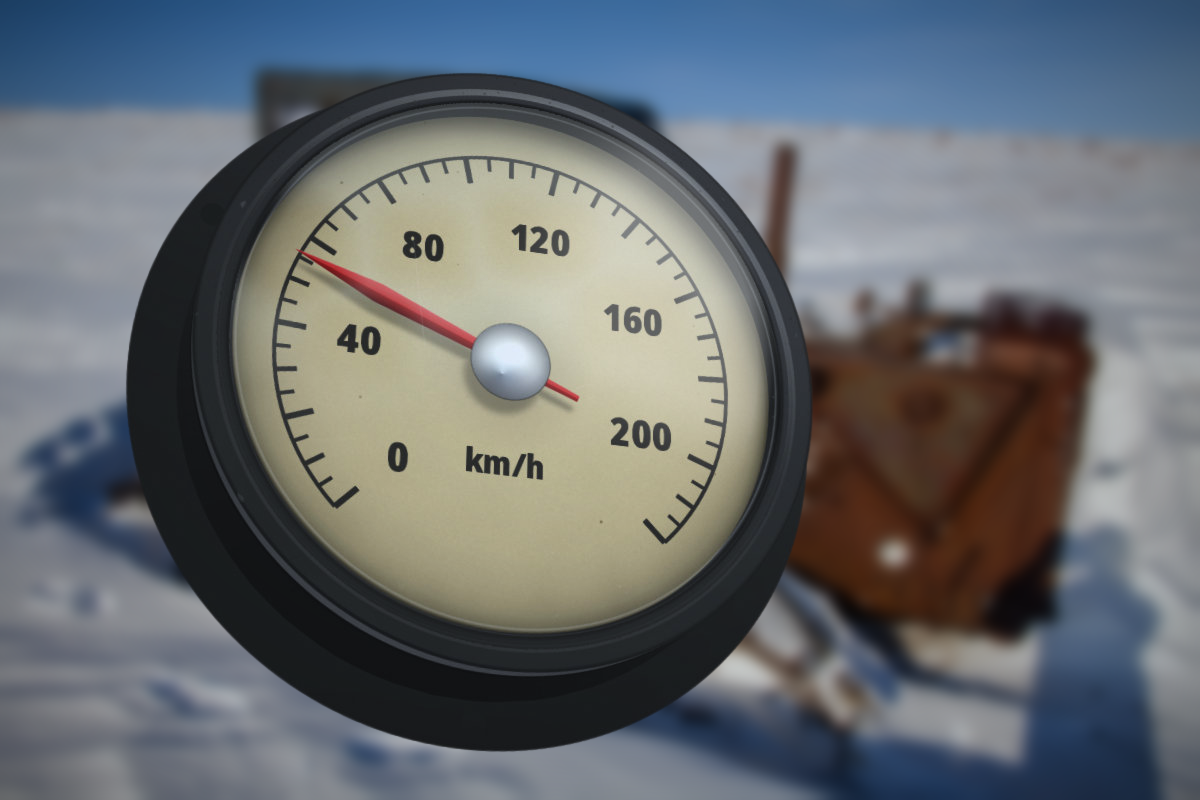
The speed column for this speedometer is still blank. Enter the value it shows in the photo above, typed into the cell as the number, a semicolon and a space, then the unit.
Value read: 55; km/h
